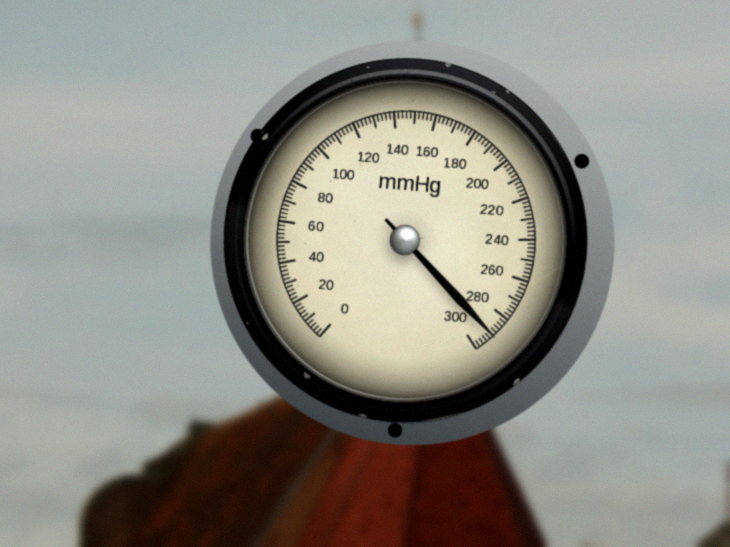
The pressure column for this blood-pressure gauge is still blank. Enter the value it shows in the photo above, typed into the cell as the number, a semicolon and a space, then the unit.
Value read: 290; mmHg
